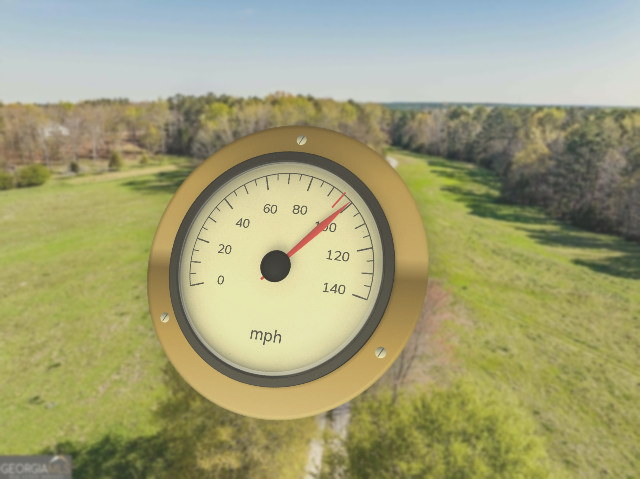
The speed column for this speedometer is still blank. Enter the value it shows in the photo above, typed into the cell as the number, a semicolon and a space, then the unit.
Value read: 100; mph
